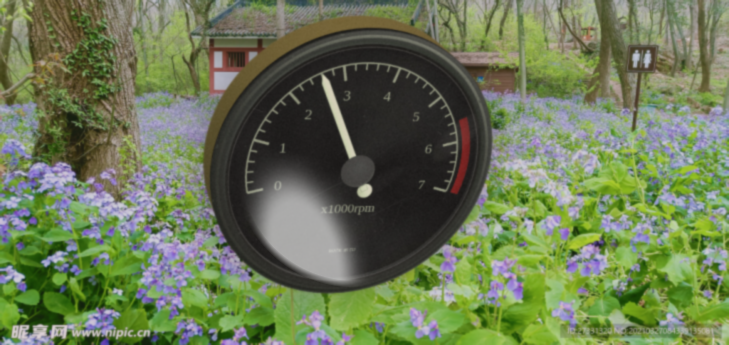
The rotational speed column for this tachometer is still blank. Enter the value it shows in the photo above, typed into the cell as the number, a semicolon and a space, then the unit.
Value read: 2600; rpm
